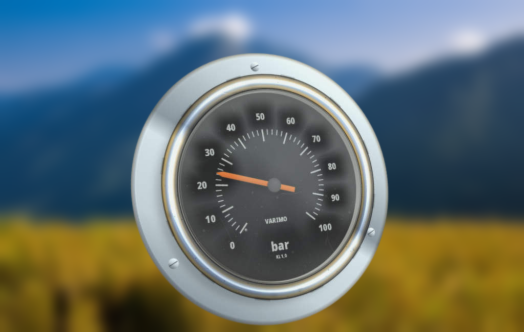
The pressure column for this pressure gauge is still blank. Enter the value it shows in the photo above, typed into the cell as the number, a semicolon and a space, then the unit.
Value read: 24; bar
